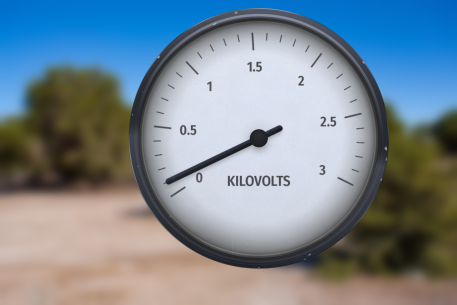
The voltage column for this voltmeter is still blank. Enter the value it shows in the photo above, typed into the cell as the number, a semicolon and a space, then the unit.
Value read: 0.1; kV
